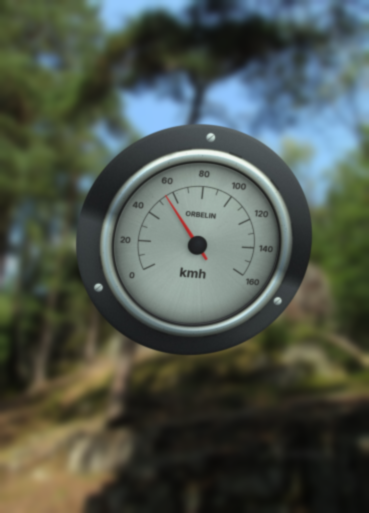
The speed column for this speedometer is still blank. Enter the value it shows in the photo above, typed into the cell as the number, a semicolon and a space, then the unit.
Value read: 55; km/h
